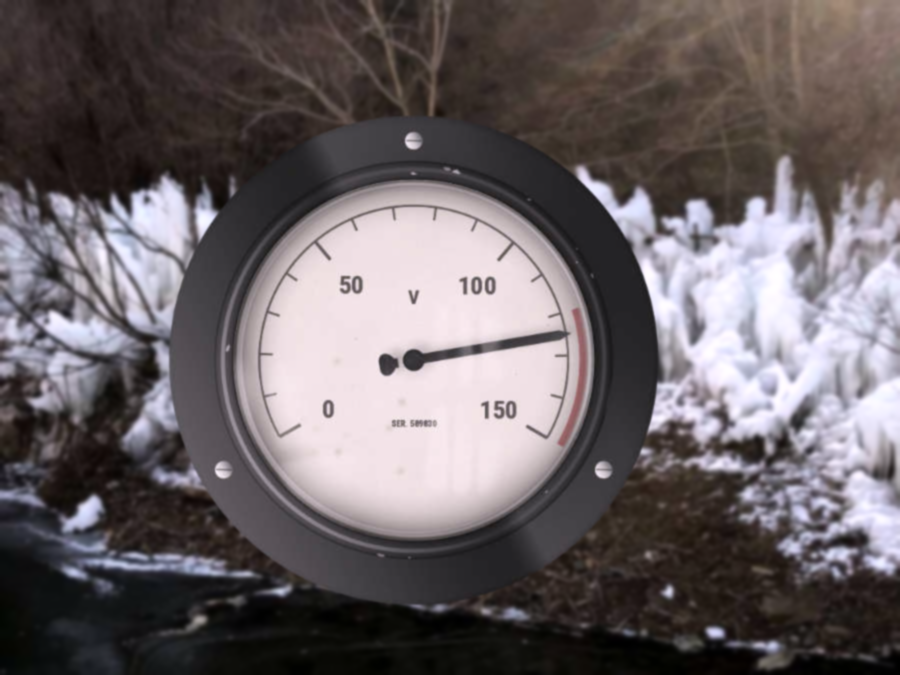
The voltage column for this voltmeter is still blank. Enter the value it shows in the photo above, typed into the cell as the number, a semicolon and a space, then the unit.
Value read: 125; V
